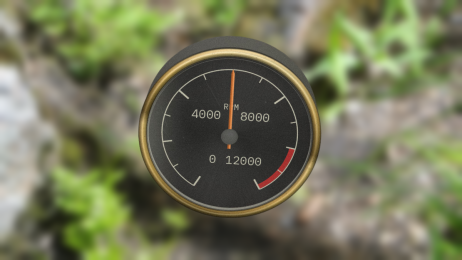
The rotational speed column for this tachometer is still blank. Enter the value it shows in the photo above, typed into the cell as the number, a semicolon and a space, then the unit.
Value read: 6000; rpm
